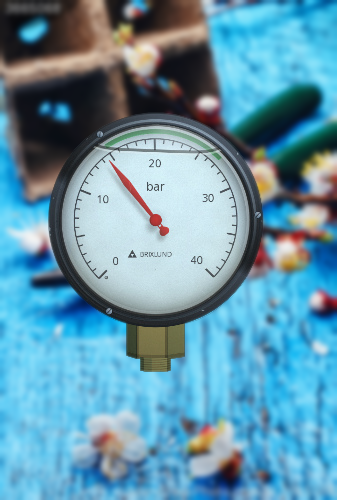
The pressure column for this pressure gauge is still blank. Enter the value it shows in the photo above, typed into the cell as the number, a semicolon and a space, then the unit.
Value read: 14.5; bar
